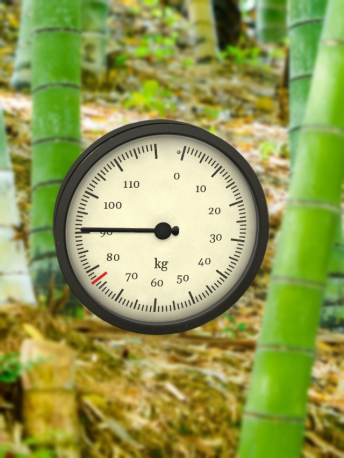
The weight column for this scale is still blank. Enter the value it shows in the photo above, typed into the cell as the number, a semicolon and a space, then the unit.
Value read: 91; kg
